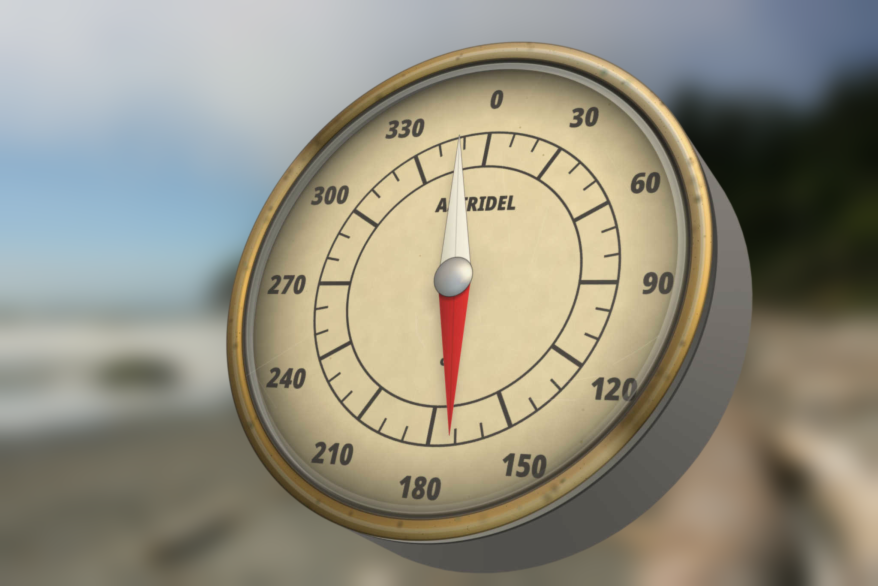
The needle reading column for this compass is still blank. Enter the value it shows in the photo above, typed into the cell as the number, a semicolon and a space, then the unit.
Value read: 170; °
